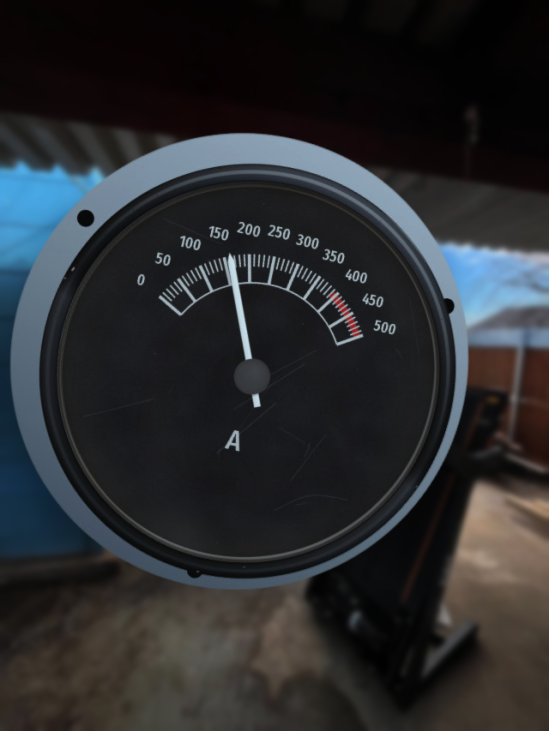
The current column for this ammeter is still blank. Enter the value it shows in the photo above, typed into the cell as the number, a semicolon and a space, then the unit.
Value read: 160; A
